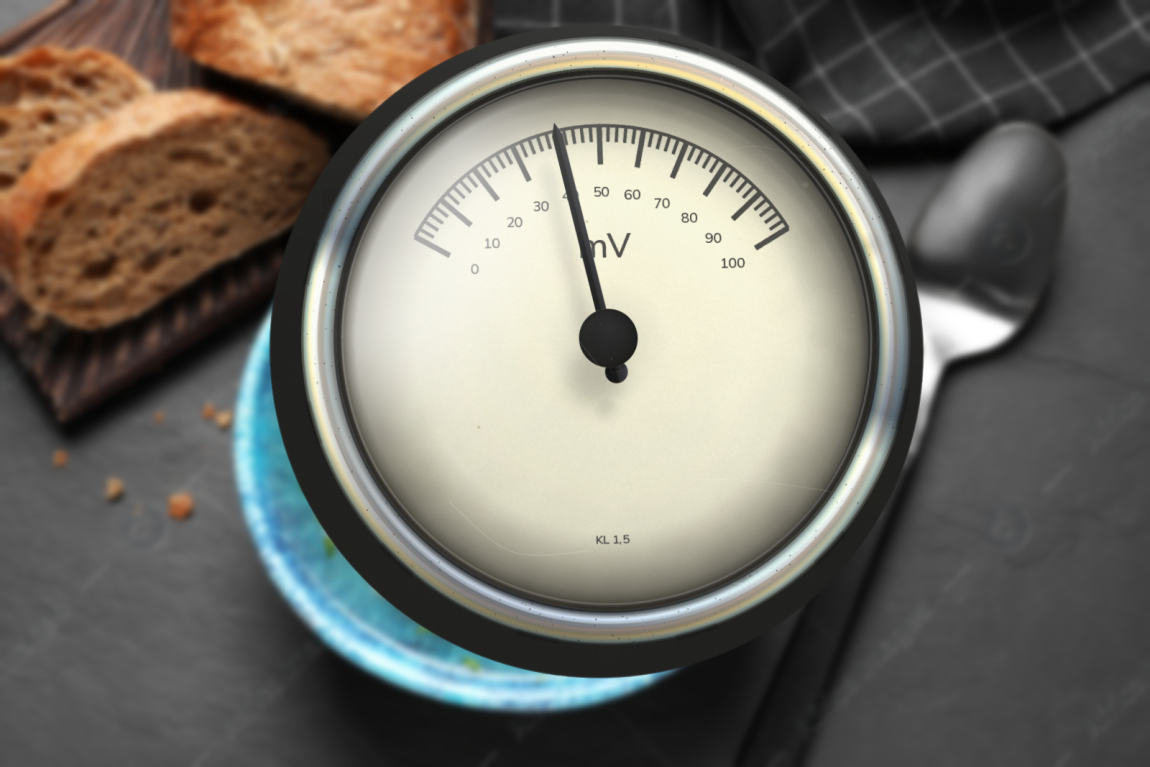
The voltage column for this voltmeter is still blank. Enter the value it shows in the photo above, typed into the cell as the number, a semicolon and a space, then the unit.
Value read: 40; mV
